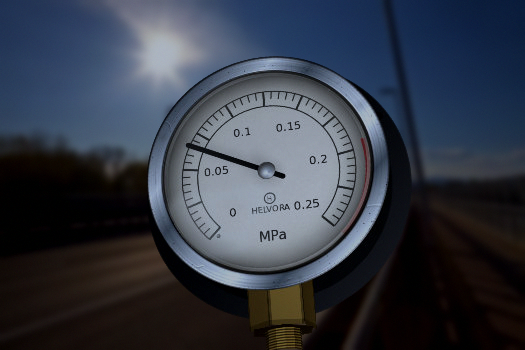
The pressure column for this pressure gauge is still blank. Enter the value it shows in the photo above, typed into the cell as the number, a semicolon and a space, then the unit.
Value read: 0.065; MPa
